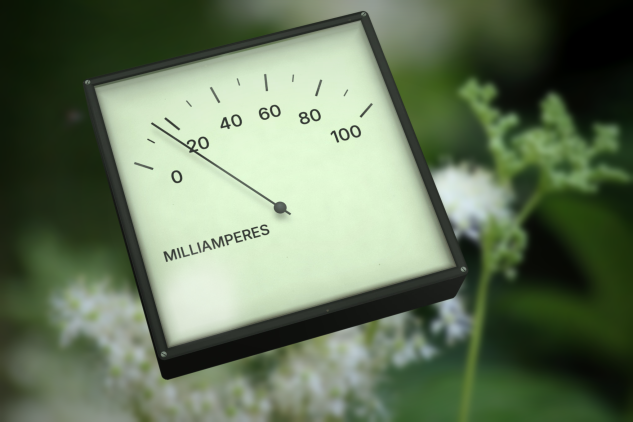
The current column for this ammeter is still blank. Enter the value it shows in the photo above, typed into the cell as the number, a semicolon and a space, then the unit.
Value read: 15; mA
